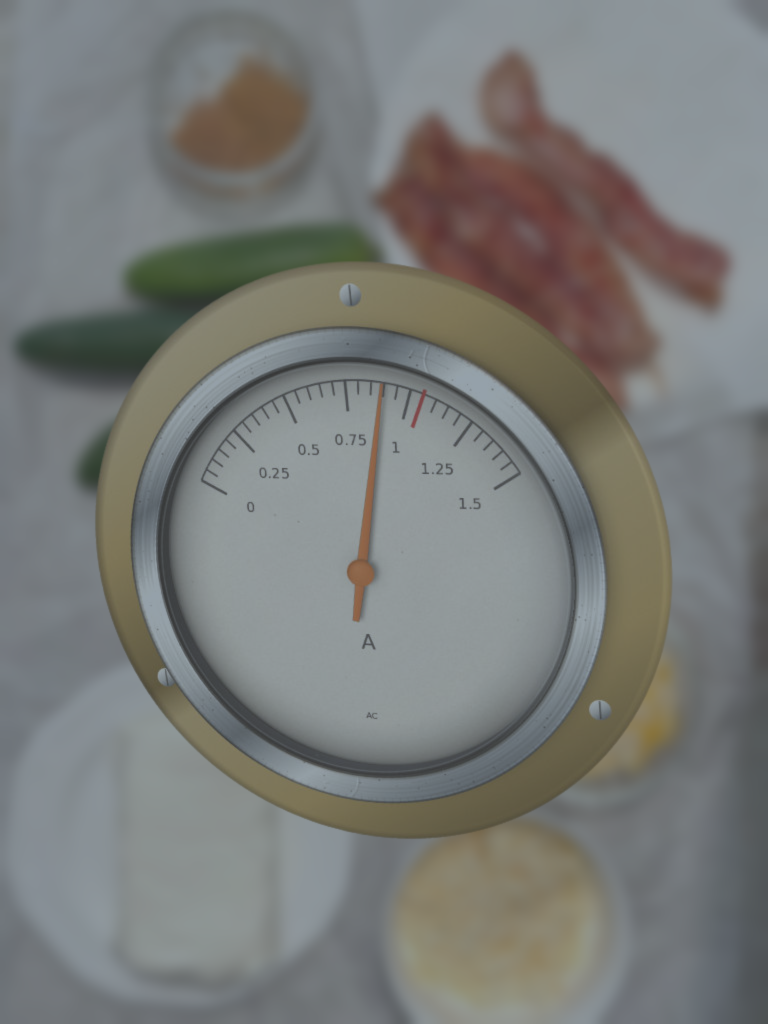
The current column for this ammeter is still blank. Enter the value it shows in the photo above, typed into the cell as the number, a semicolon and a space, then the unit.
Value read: 0.9; A
